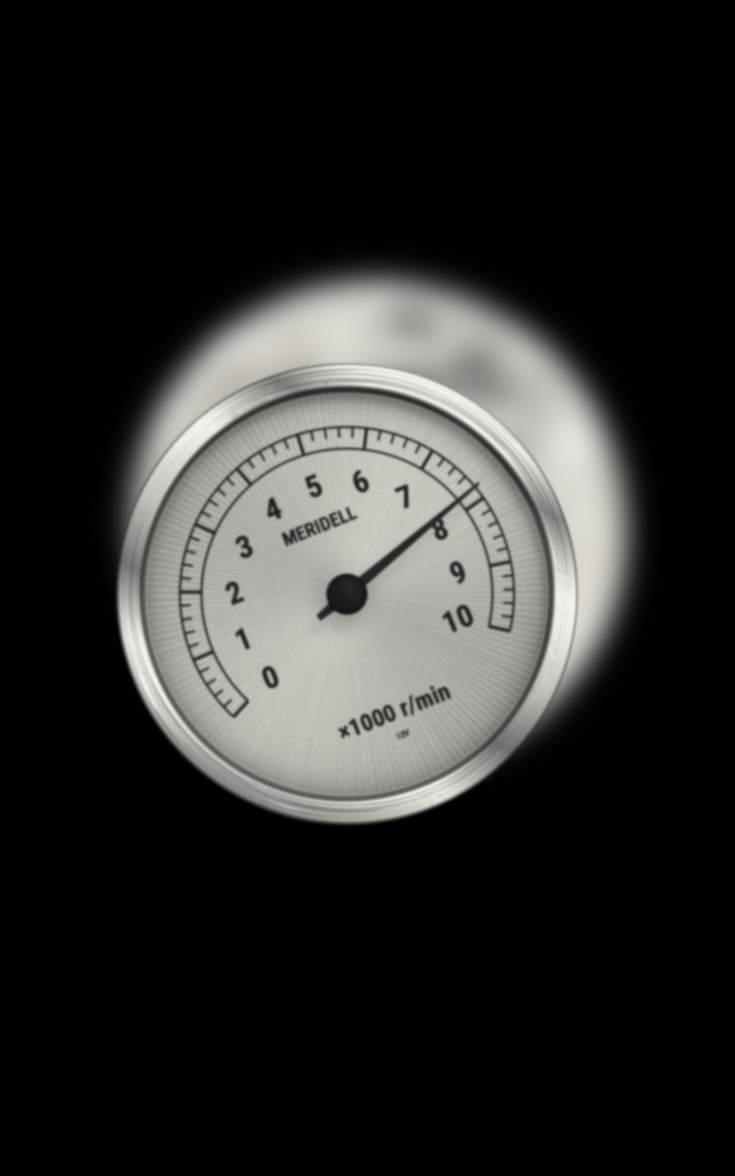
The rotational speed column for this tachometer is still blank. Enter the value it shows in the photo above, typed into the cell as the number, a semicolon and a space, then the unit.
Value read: 7800; rpm
